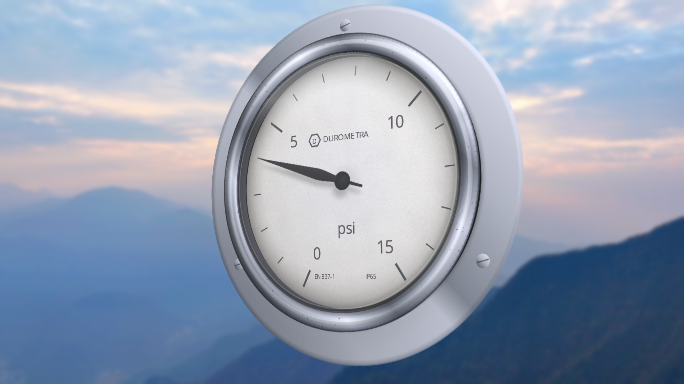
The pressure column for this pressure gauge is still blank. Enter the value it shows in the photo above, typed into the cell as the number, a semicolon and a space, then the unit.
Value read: 4; psi
